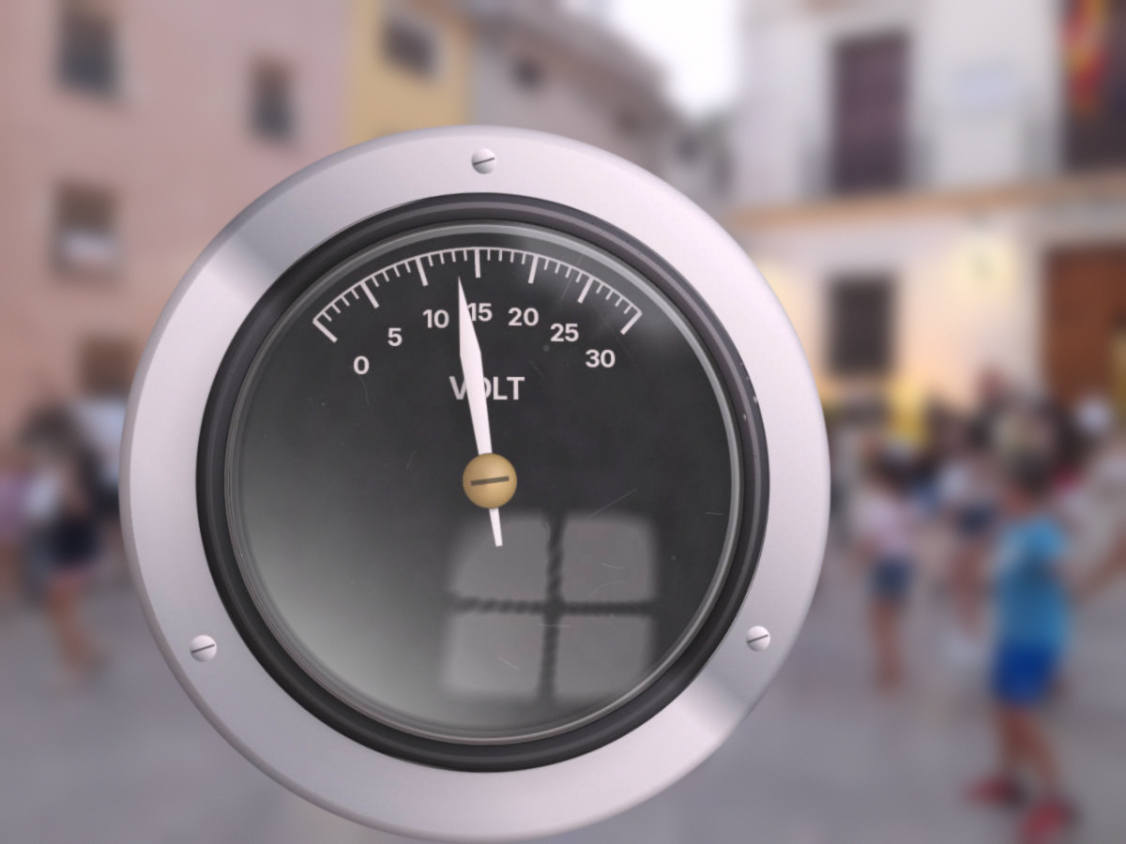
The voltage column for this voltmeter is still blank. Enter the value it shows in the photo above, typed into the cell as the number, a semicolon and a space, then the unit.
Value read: 13; V
